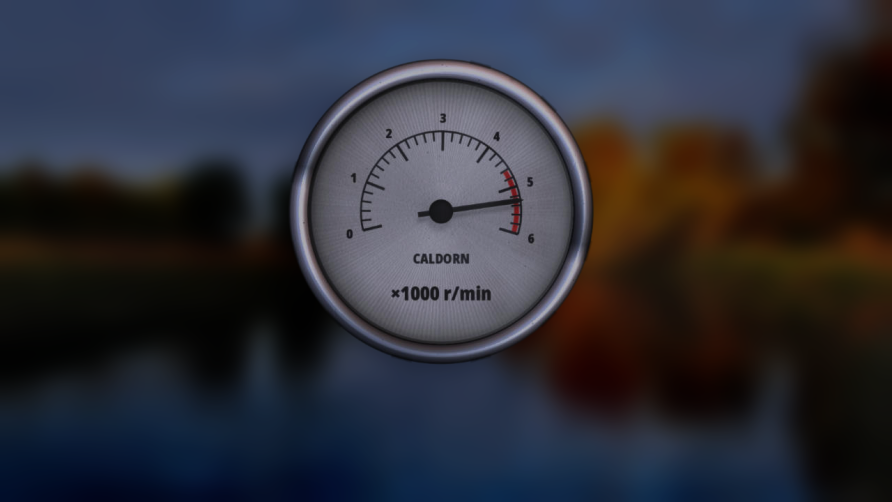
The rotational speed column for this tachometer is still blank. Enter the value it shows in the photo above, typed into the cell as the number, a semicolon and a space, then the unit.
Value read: 5300; rpm
